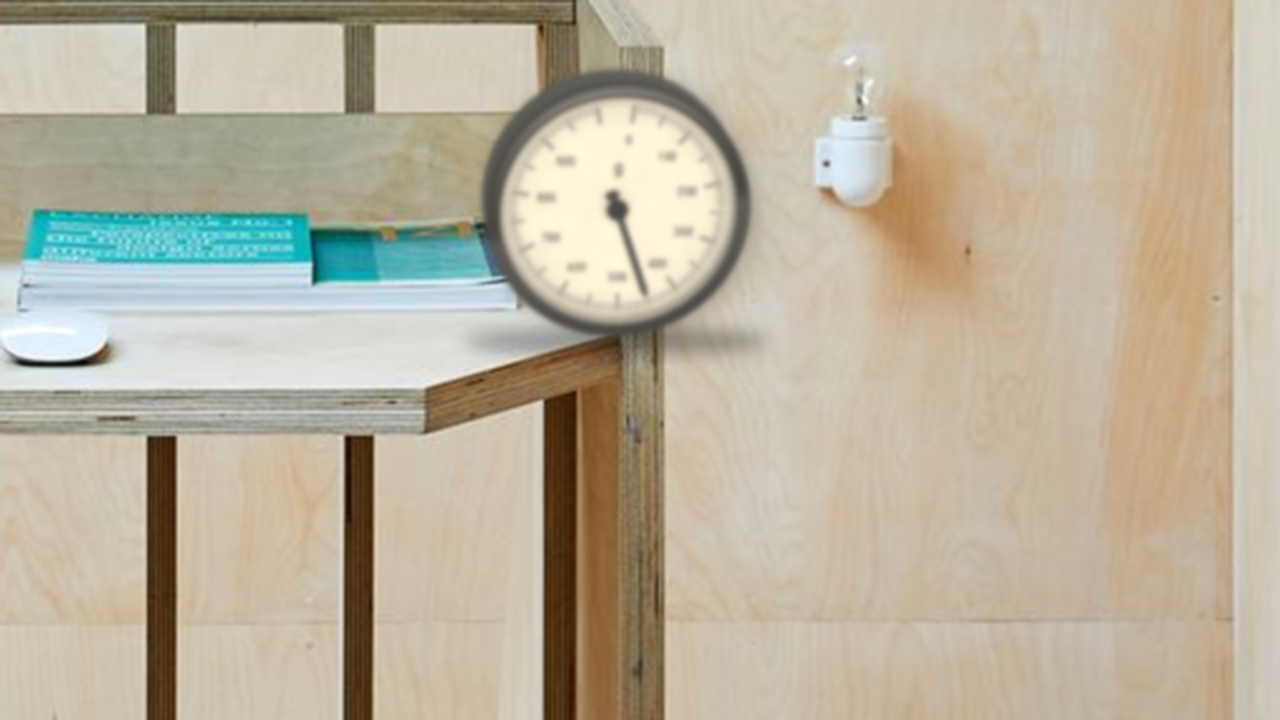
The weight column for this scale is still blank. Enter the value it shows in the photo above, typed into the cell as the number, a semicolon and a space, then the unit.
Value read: 450; g
